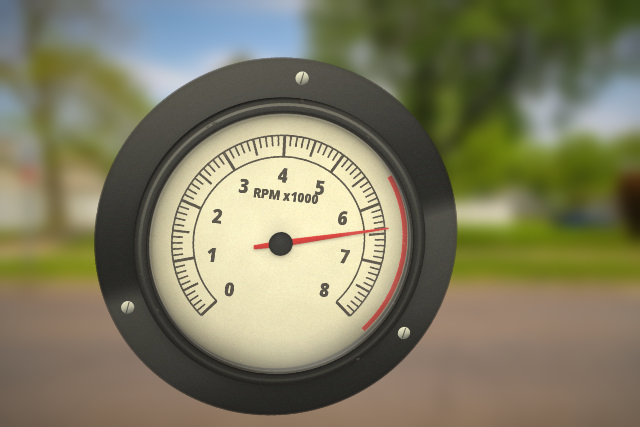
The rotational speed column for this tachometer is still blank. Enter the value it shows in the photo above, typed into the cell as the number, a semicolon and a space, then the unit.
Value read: 6400; rpm
